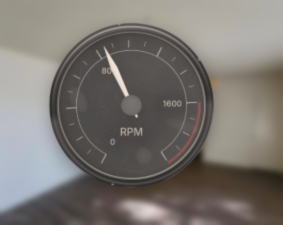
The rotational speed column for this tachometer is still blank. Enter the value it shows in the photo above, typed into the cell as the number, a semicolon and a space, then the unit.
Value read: 850; rpm
